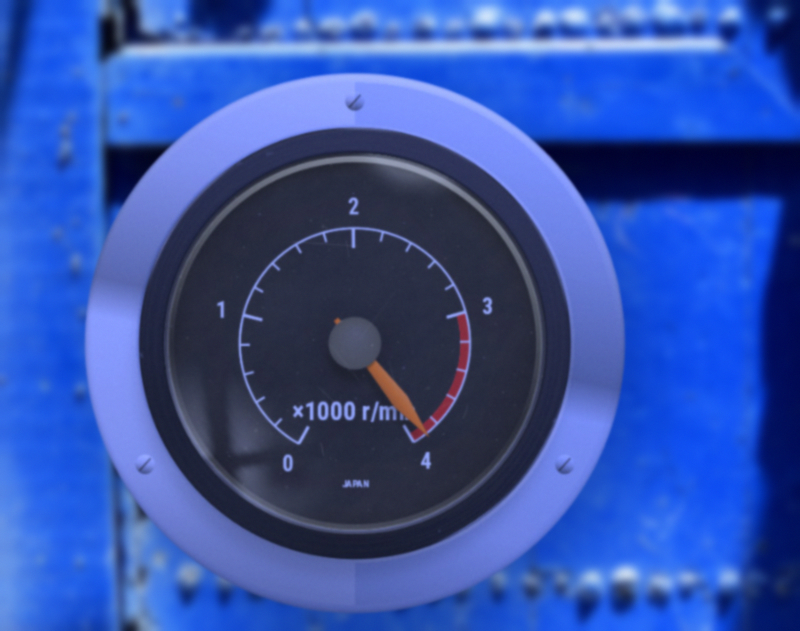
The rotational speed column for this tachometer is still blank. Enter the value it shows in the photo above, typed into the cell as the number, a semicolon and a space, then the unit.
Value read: 3900; rpm
